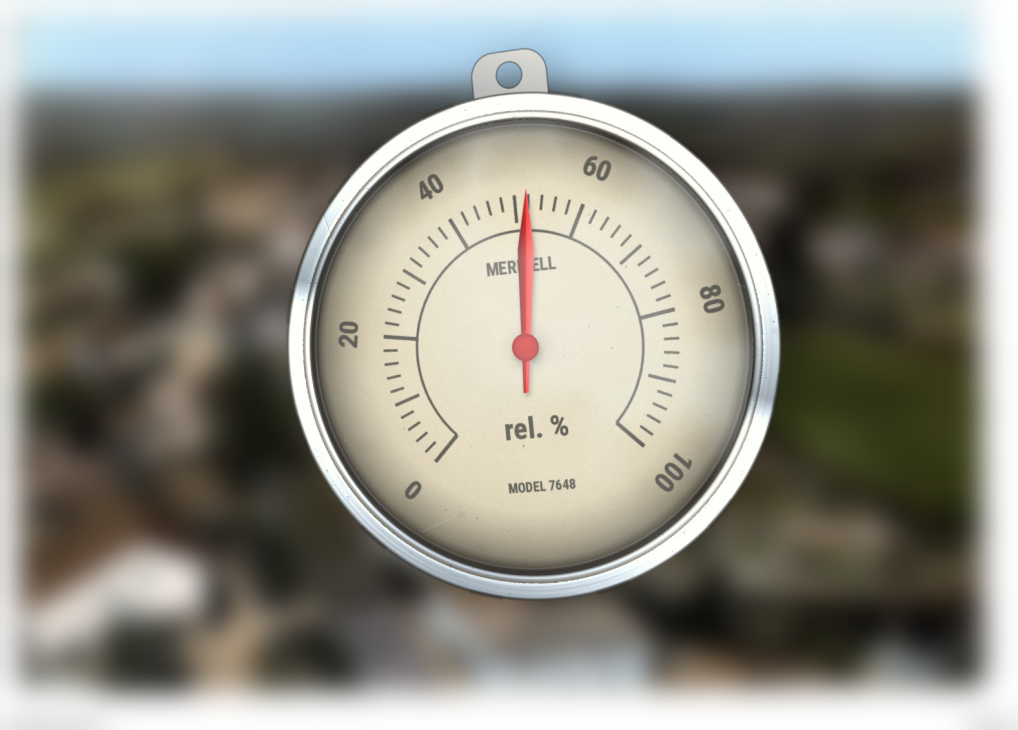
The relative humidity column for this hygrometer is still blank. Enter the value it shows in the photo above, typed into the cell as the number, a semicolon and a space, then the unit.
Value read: 52; %
